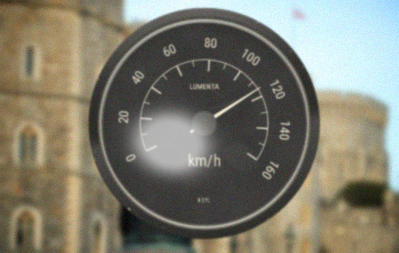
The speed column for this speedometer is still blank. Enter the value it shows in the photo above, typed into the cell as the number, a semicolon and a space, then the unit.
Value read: 115; km/h
